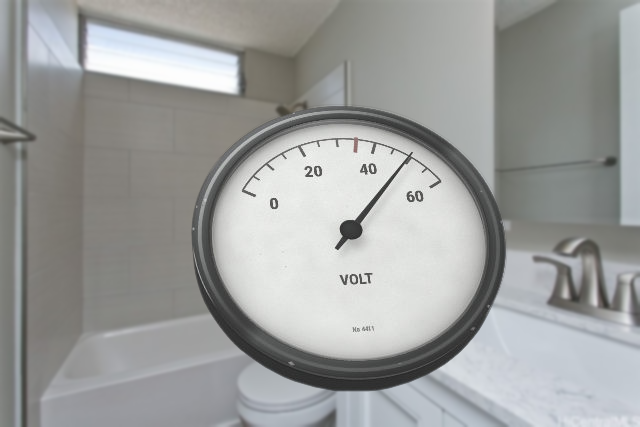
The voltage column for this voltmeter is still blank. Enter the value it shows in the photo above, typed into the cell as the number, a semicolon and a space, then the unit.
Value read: 50; V
